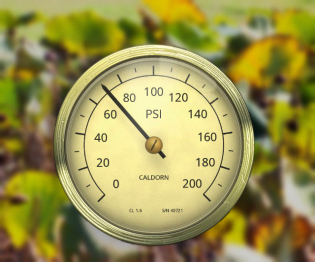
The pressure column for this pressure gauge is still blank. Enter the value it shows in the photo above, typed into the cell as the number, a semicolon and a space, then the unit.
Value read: 70; psi
